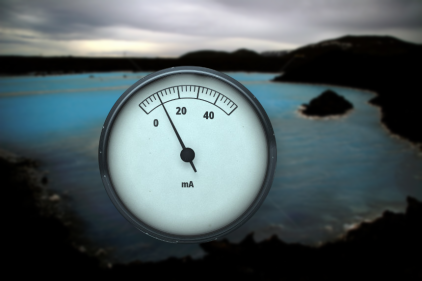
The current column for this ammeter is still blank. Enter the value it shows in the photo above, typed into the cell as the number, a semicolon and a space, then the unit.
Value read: 10; mA
